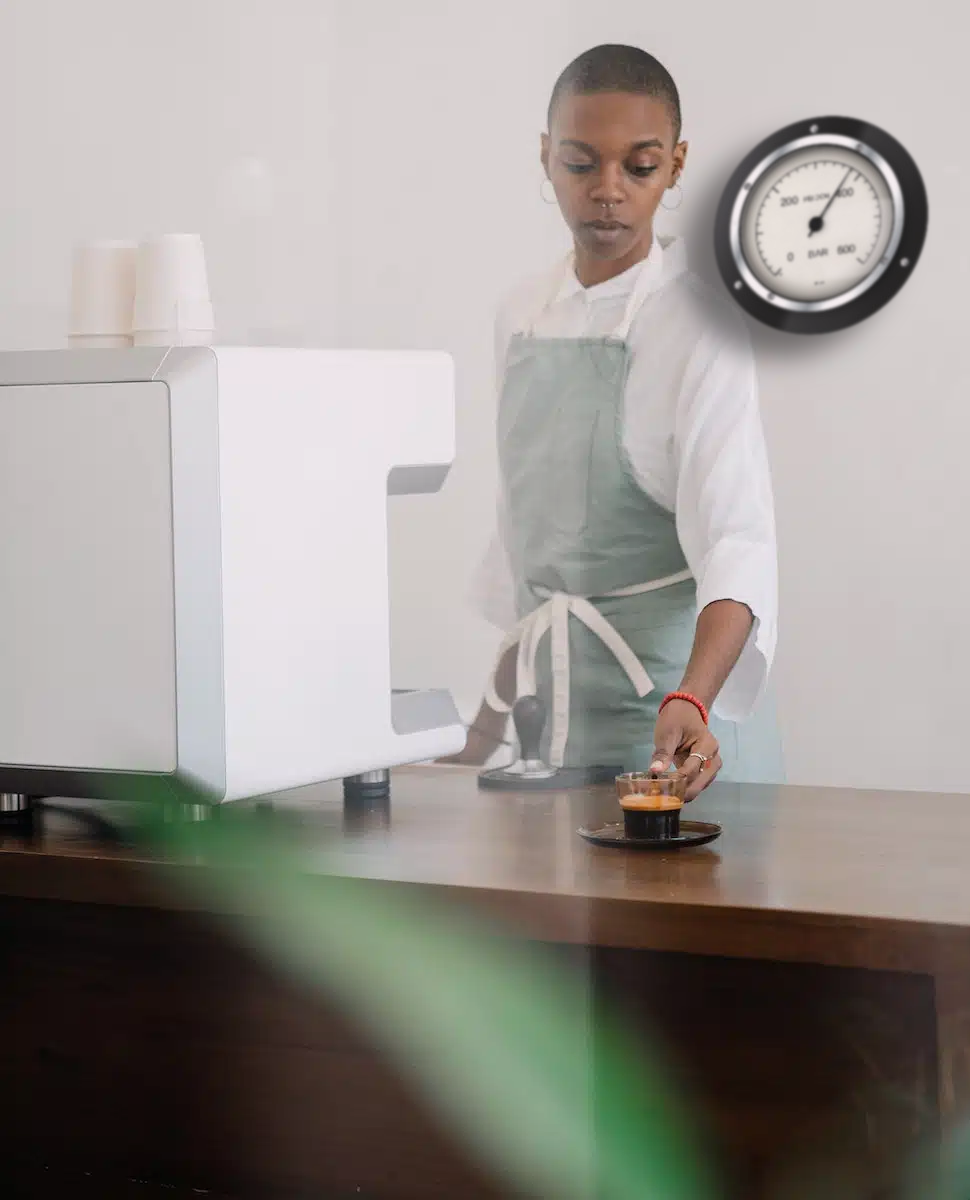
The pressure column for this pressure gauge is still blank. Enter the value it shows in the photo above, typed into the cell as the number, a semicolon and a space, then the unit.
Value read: 380; bar
